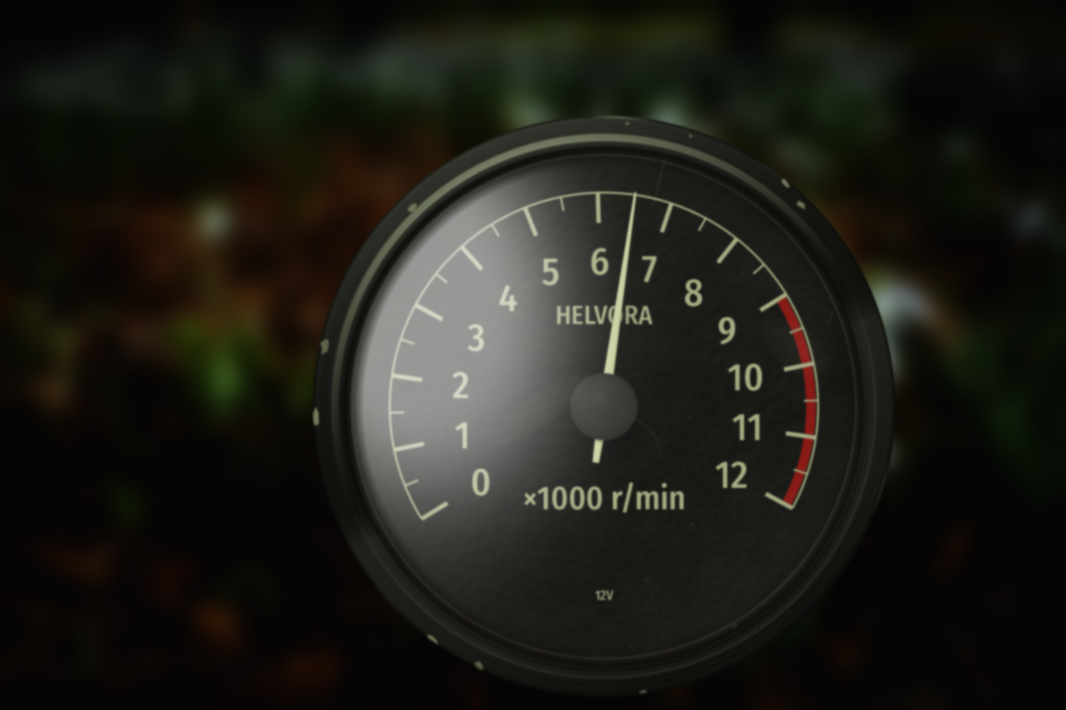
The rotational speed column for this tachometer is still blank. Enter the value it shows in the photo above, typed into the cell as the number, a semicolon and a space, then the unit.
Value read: 6500; rpm
